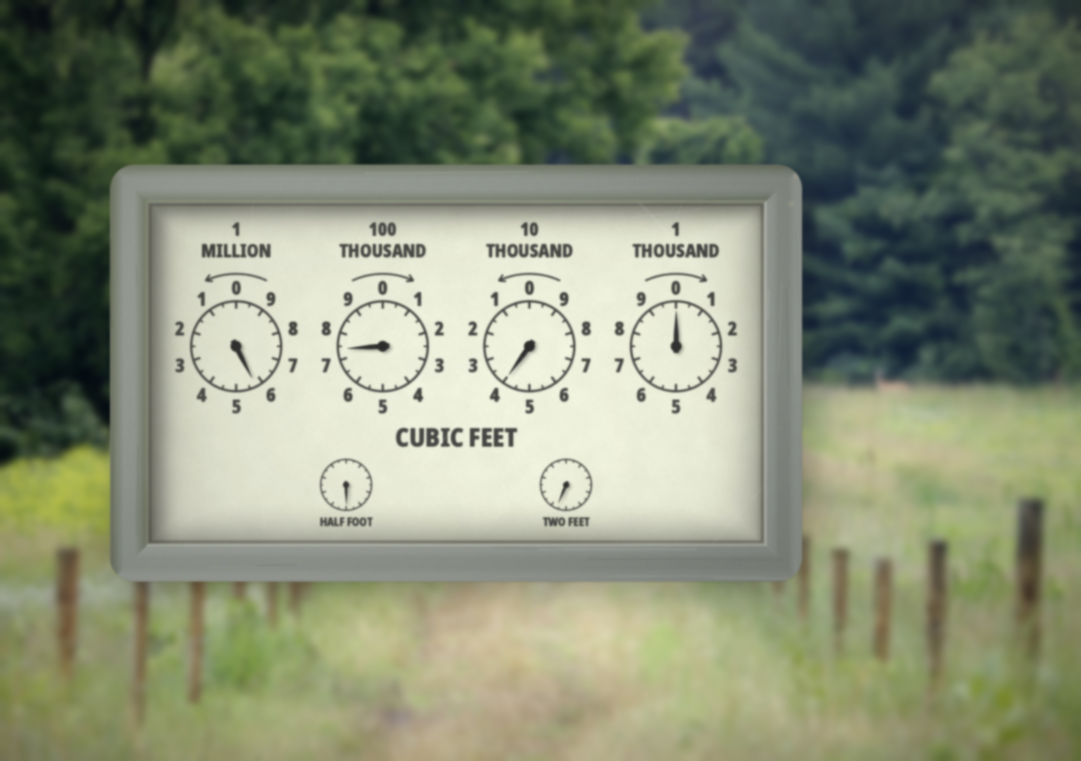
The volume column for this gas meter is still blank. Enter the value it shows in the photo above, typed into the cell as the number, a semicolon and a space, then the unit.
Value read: 574000; ft³
